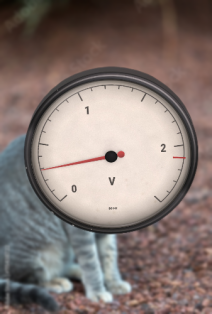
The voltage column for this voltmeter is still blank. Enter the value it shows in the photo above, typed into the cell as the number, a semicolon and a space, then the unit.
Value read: 0.3; V
